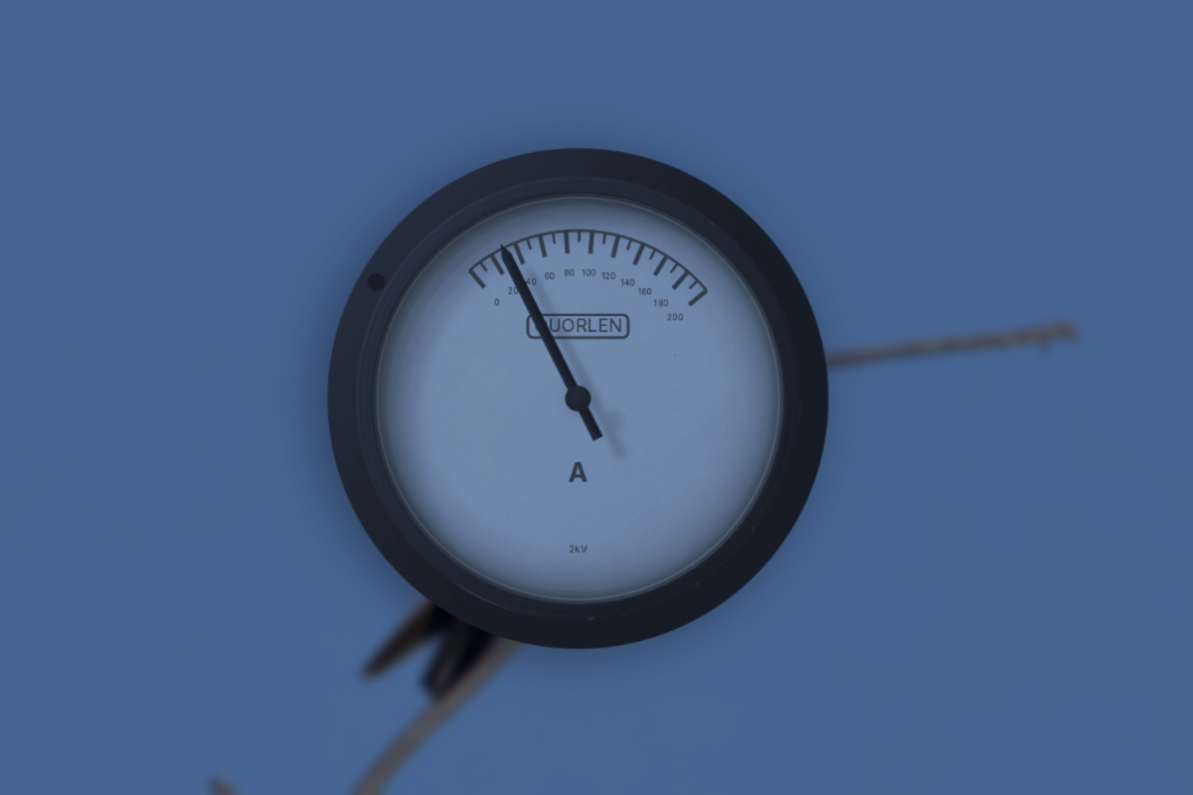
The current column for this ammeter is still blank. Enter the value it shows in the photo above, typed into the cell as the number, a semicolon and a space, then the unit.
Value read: 30; A
